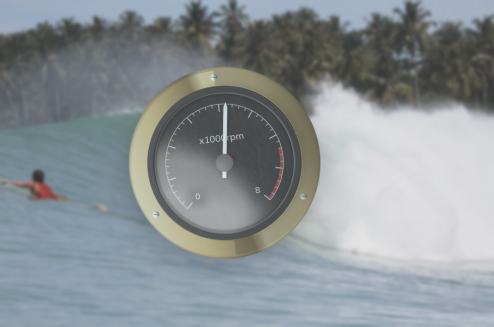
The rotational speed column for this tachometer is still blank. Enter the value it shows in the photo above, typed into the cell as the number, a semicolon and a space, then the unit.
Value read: 4200; rpm
